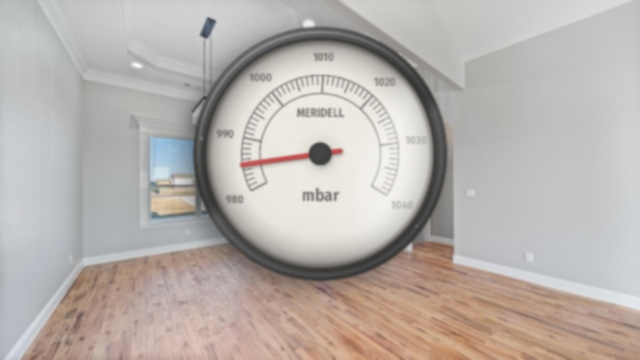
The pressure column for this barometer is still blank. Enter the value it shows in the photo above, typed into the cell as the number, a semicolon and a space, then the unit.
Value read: 985; mbar
